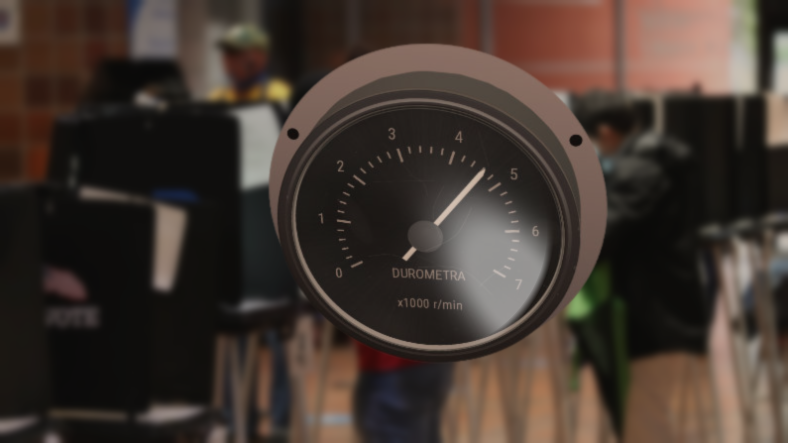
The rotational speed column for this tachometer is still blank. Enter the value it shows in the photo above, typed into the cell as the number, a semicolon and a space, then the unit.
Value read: 4600; rpm
